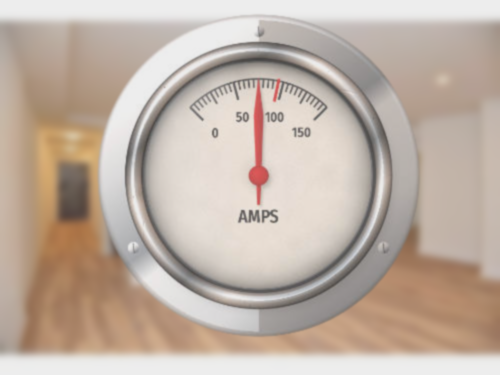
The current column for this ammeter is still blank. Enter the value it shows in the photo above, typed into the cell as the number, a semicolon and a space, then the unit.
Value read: 75; A
